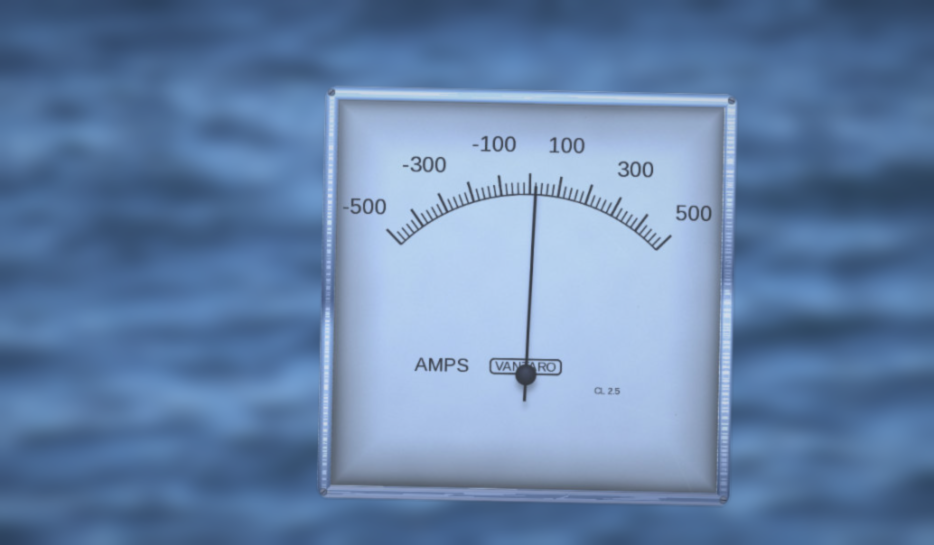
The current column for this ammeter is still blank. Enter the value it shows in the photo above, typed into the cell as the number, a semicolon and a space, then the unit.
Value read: 20; A
